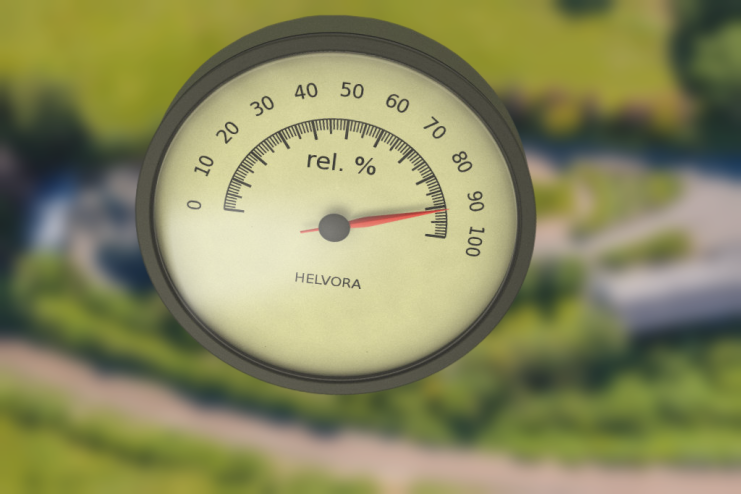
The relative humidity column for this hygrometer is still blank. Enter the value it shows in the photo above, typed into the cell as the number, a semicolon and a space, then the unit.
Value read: 90; %
